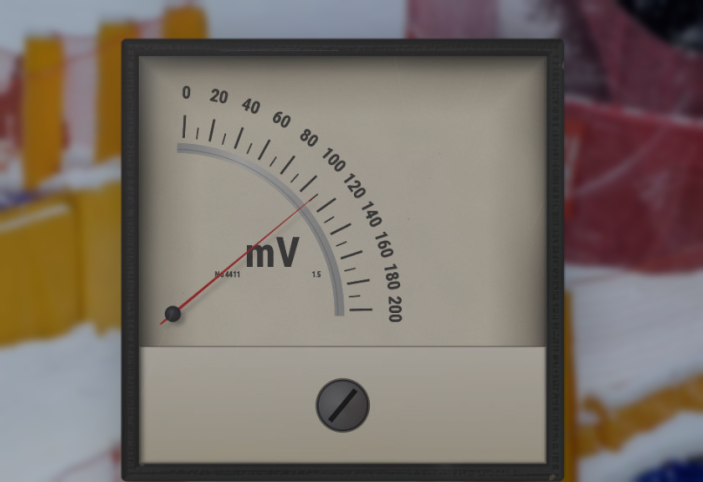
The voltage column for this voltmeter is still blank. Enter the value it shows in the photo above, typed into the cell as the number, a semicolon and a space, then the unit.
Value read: 110; mV
